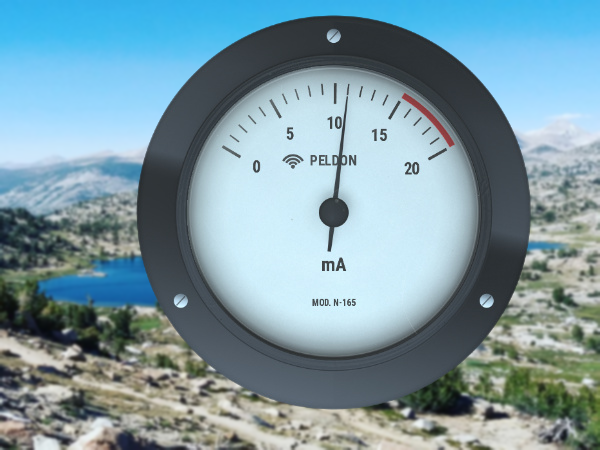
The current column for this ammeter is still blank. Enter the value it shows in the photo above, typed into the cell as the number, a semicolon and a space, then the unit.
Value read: 11; mA
